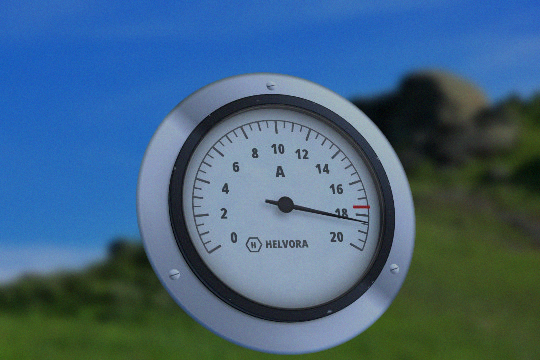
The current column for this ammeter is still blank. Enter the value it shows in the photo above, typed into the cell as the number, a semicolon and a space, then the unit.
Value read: 18.5; A
